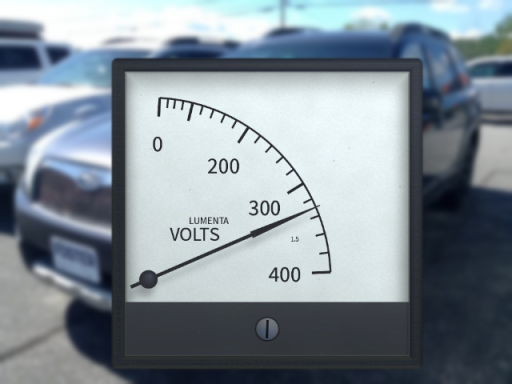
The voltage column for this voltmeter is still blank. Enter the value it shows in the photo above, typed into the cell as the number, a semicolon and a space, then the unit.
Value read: 330; V
